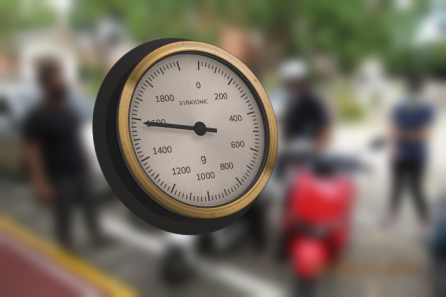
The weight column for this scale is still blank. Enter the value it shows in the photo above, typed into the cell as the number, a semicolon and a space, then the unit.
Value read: 1580; g
